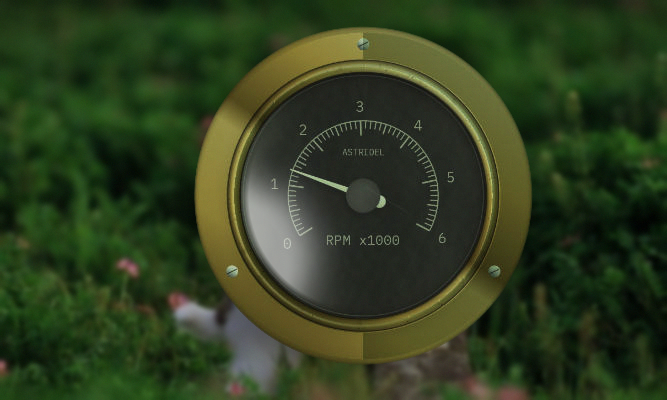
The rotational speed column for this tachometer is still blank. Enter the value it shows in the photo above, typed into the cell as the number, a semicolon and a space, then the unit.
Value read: 1300; rpm
